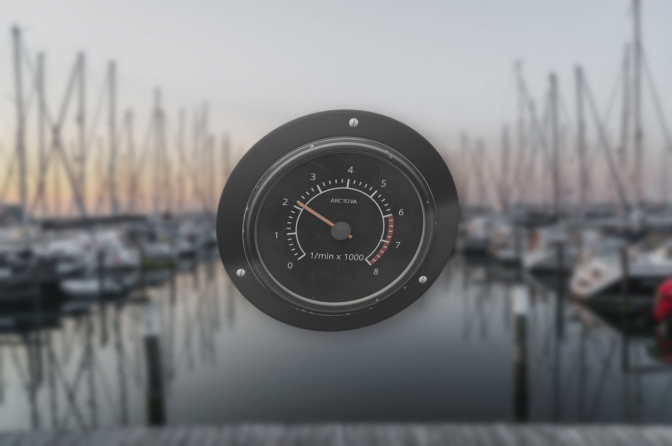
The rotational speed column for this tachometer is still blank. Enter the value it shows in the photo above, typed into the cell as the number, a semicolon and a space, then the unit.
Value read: 2200; rpm
